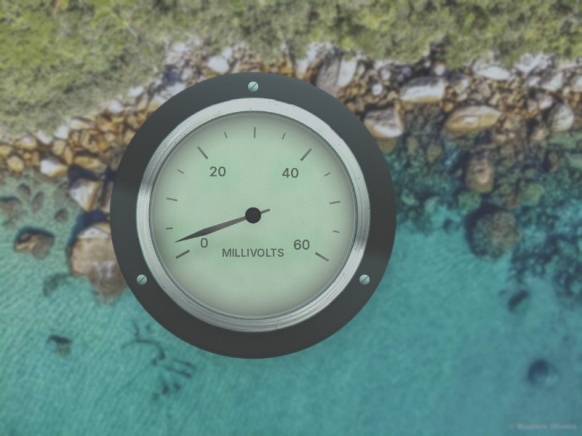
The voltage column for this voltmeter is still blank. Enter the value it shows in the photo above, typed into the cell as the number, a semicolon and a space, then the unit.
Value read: 2.5; mV
